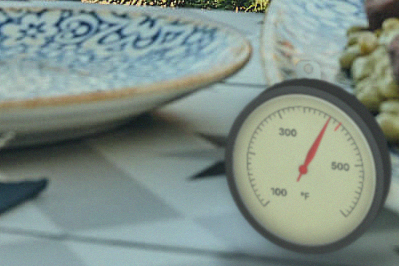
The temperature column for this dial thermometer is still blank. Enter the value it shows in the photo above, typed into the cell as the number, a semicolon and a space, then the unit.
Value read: 400; °F
